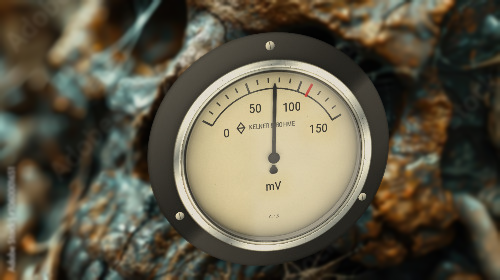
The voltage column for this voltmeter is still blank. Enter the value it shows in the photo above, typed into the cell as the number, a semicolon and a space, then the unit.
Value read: 75; mV
